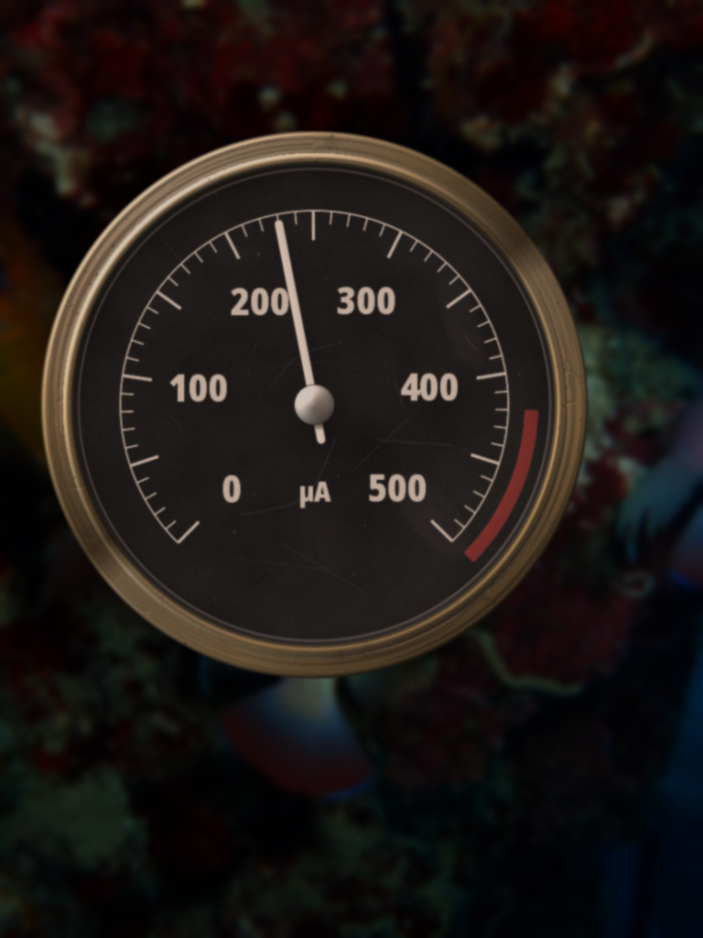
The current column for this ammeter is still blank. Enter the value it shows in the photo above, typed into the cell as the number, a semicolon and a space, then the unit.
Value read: 230; µA
